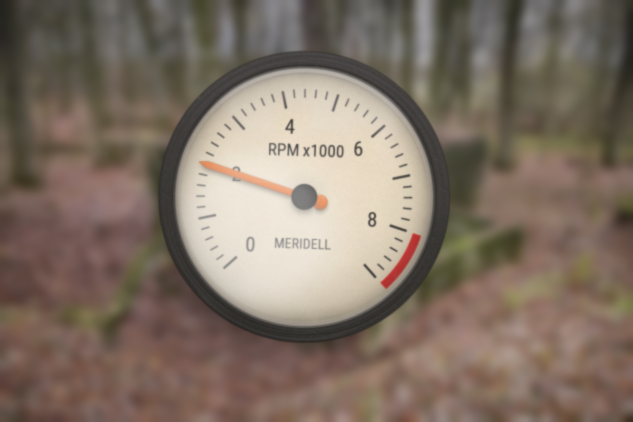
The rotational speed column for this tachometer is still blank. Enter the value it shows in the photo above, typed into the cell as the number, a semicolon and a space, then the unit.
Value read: 2000; rpm
